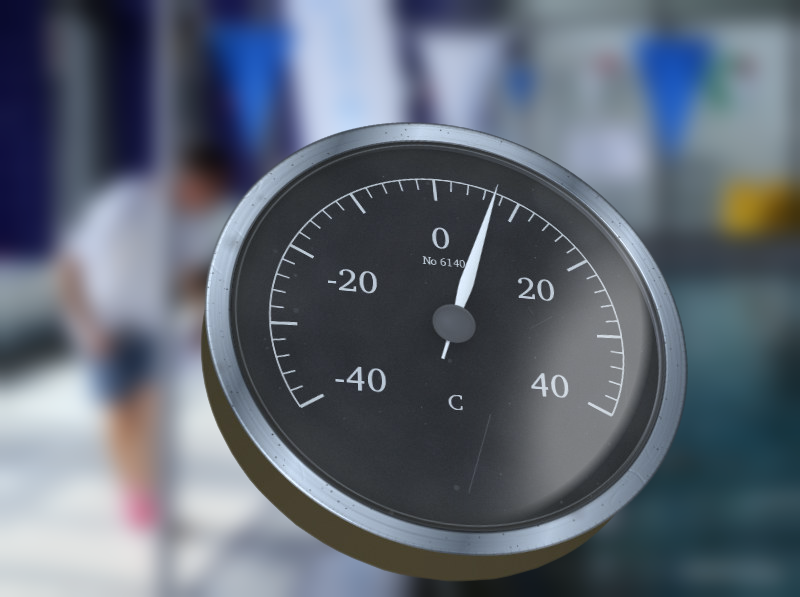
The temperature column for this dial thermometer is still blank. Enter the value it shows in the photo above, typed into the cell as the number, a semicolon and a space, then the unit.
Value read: 7; °C
